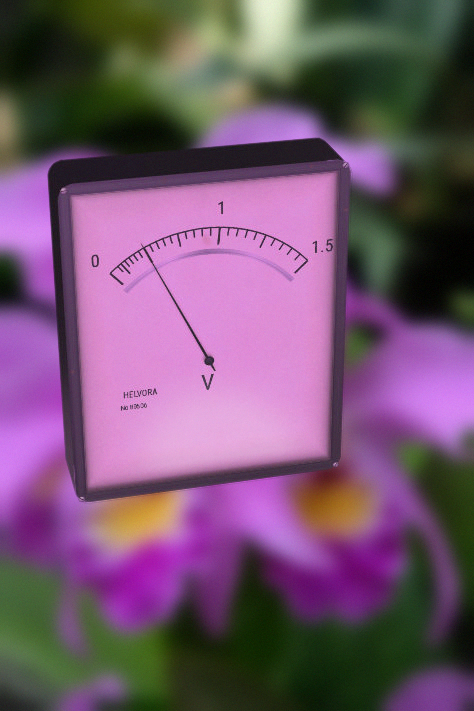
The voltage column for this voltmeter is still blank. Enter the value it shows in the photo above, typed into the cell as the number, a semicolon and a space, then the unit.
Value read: 0.5; V
